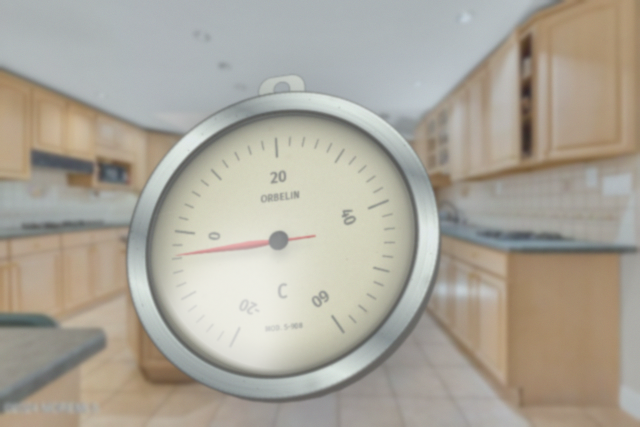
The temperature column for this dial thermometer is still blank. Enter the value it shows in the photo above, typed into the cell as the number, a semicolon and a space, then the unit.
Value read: -4; °C
